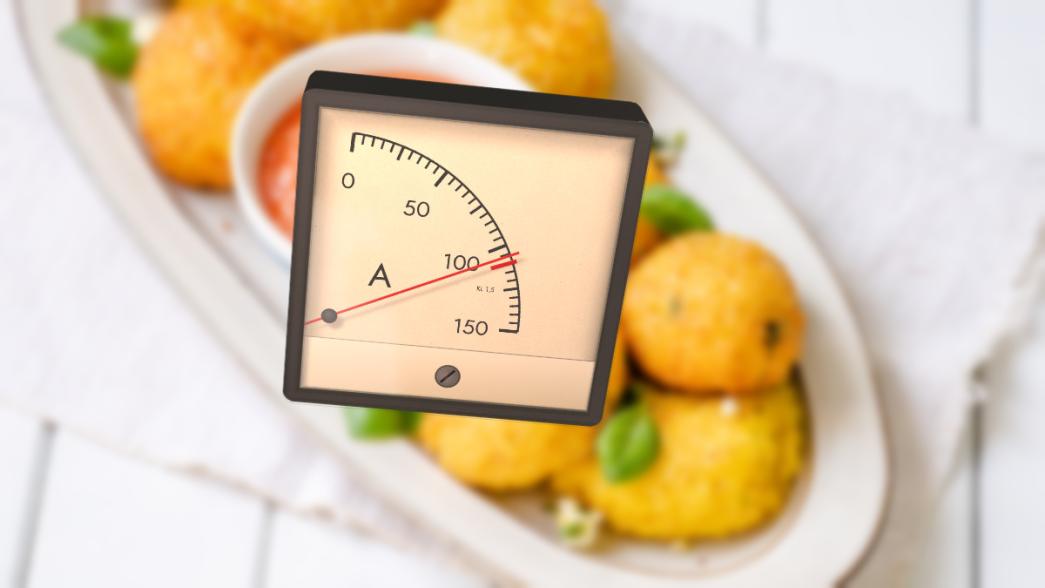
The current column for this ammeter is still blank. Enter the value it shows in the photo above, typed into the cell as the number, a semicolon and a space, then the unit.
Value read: 105; A
